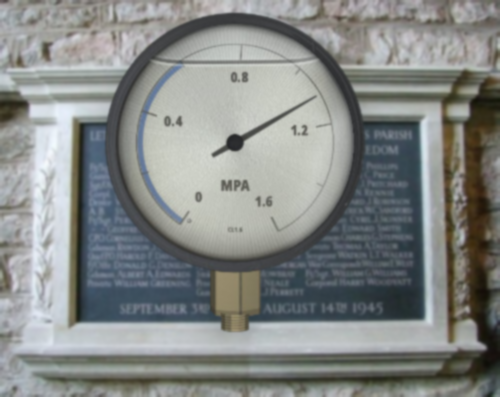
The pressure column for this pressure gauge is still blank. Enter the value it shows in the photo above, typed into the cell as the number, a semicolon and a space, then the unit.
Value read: 1.1; MPa
